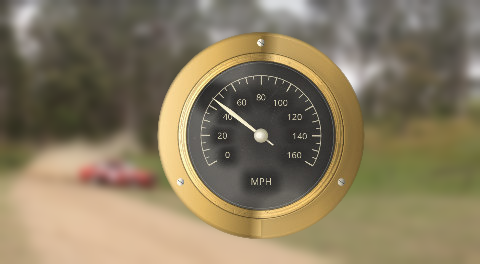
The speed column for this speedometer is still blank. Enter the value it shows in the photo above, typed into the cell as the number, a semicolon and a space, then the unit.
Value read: 45; mph
